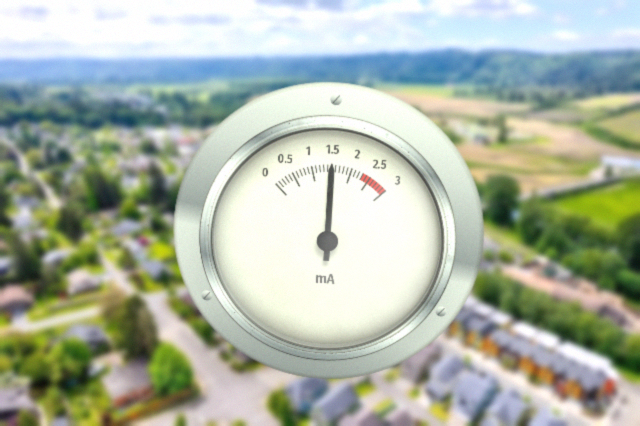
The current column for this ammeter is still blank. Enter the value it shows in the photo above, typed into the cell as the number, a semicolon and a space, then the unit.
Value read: 1.5; mA
